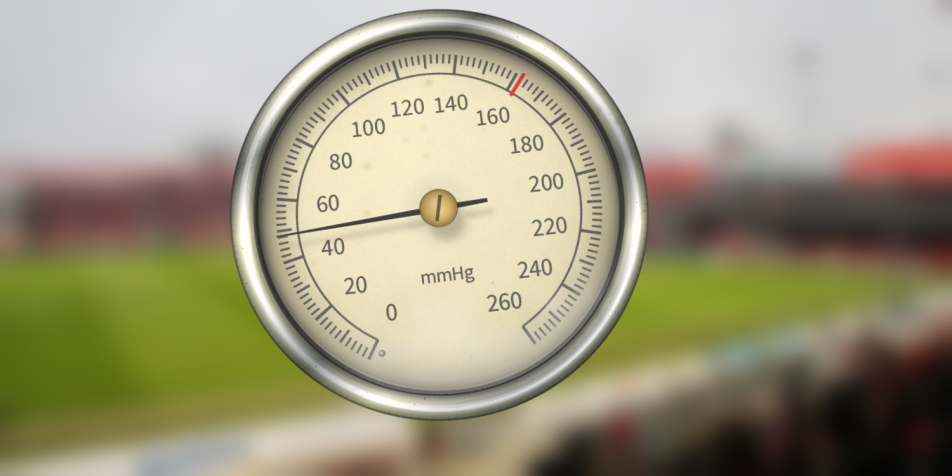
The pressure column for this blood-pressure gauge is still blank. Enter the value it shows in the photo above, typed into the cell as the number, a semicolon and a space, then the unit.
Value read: 48; mmHg
